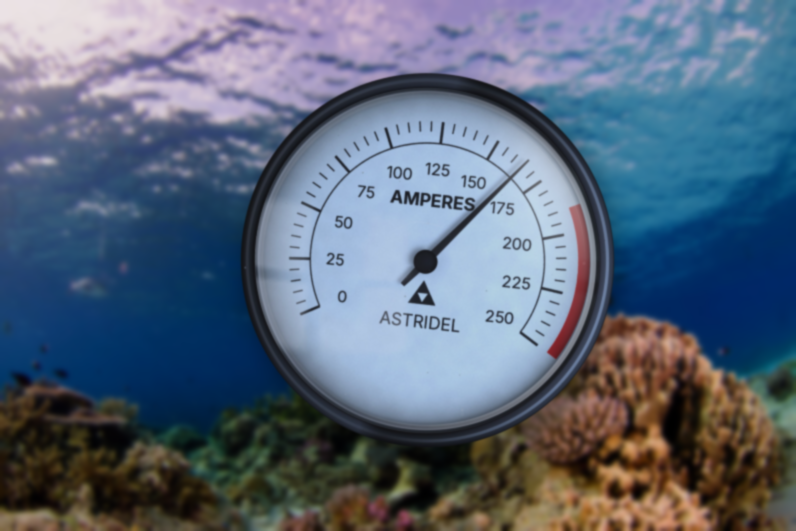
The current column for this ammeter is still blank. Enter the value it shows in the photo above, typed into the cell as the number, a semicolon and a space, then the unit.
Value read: 165; A
